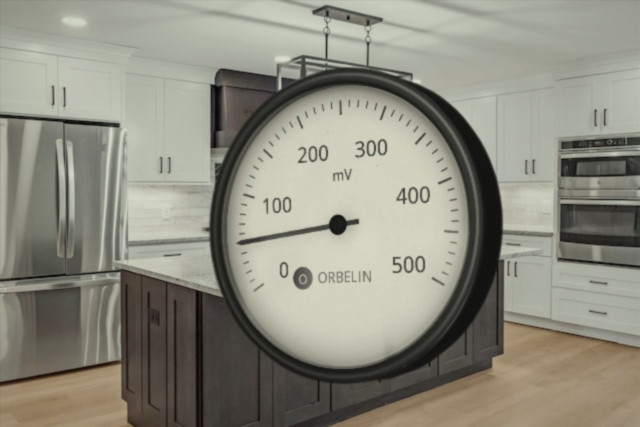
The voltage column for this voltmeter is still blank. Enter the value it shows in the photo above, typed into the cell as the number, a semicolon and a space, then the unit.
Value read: 50; mV
